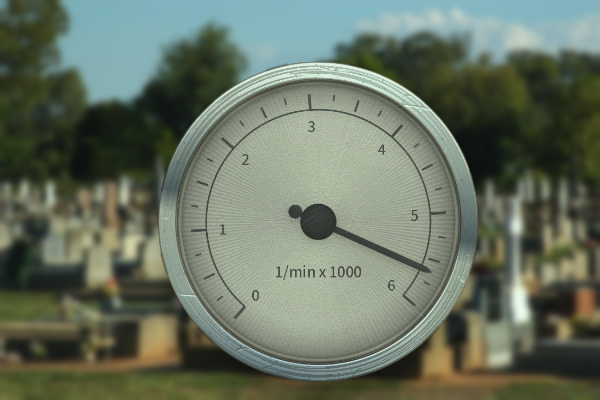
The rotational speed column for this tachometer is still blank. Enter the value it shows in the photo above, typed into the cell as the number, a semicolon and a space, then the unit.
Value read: 5625; rpm
